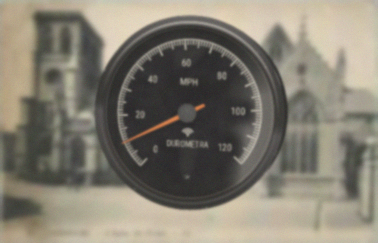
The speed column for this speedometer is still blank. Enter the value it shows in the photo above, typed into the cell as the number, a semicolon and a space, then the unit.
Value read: 10; mph
